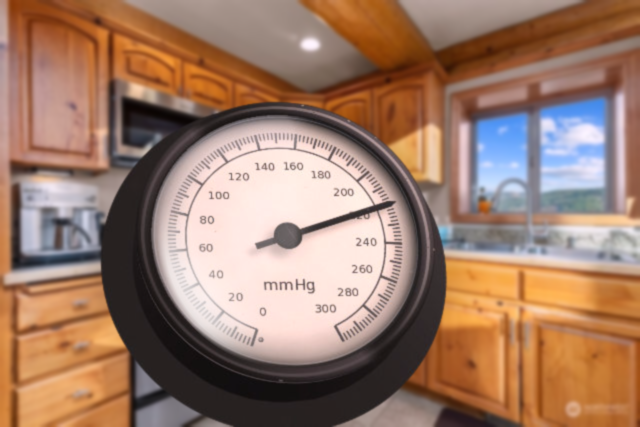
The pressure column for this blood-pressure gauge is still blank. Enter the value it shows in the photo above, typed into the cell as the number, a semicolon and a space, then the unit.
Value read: 220; mmHg
